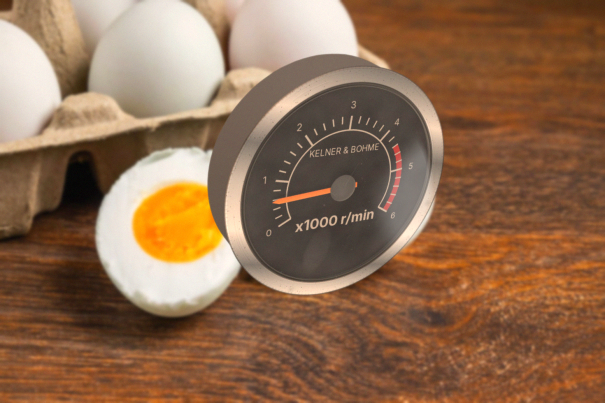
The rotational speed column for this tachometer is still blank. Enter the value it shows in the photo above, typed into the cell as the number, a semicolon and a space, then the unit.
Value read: 600; rpm
